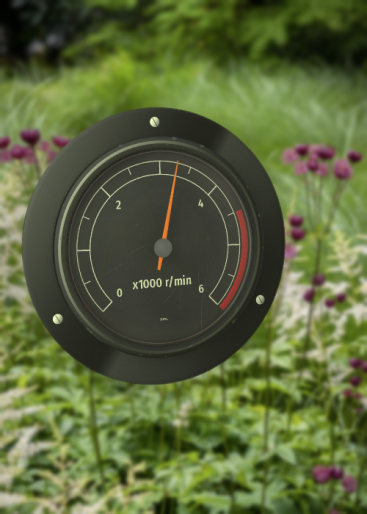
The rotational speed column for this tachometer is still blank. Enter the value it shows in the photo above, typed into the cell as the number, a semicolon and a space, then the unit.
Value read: 3250; rpm
